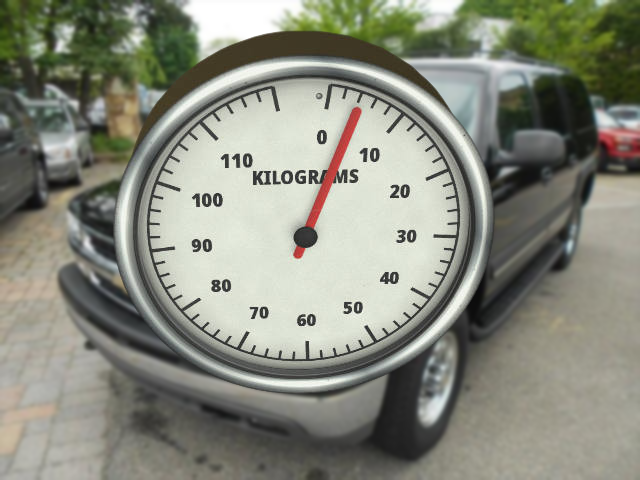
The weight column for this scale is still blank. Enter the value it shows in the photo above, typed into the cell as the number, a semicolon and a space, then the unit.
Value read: 4; kg
